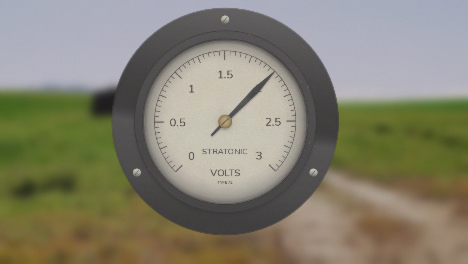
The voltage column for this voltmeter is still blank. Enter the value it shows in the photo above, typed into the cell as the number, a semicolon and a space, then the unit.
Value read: 2; V
